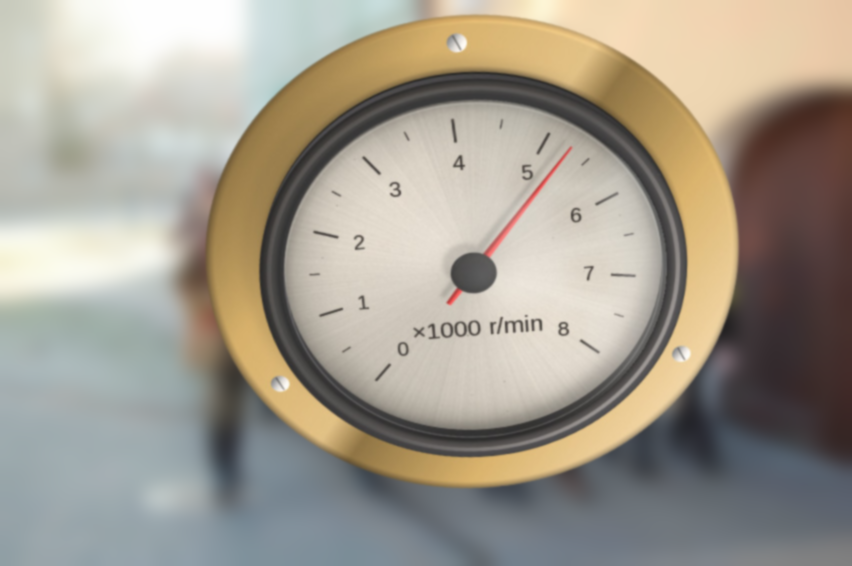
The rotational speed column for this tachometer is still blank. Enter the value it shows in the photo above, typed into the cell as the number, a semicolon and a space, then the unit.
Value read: 5250; rpm
